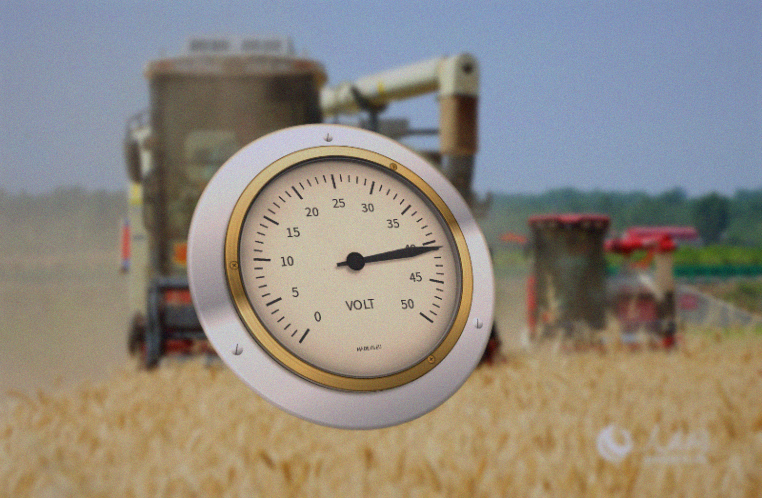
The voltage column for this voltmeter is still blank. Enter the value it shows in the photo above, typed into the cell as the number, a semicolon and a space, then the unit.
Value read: 41; V
